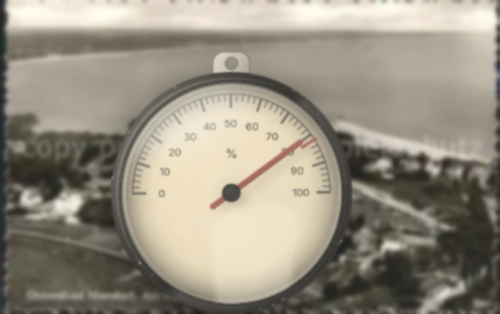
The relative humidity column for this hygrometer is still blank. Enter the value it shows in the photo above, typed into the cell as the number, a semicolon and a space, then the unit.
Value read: 80; %
